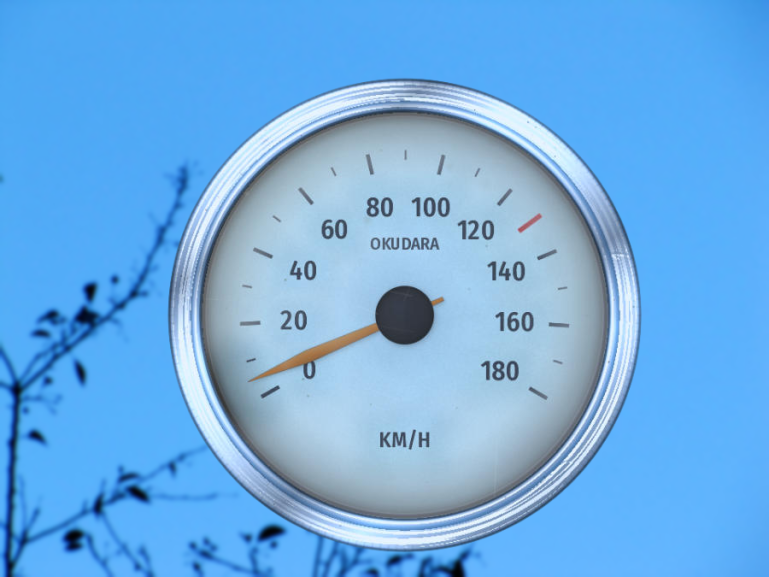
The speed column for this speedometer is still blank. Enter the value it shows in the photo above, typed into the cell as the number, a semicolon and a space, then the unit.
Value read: 5; km/h
